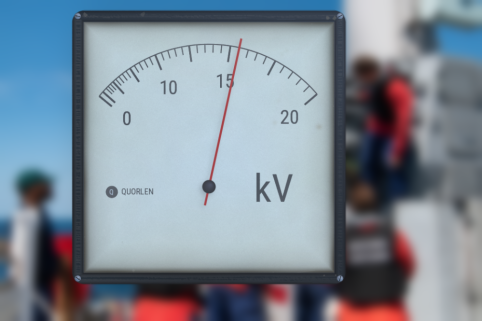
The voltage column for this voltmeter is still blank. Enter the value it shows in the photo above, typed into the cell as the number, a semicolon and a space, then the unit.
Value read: 15.5; kV
